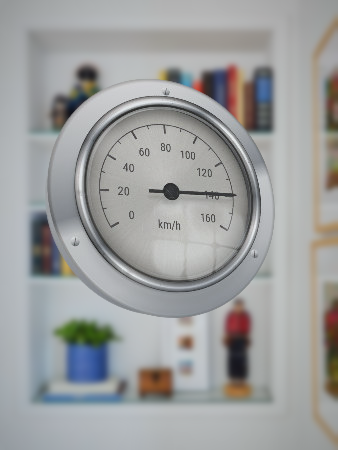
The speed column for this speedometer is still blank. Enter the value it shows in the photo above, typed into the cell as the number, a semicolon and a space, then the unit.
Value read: 140; km/h
